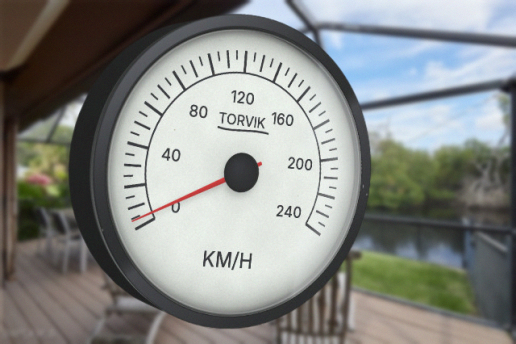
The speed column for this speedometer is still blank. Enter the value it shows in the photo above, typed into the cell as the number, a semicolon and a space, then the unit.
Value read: 5; km/h
